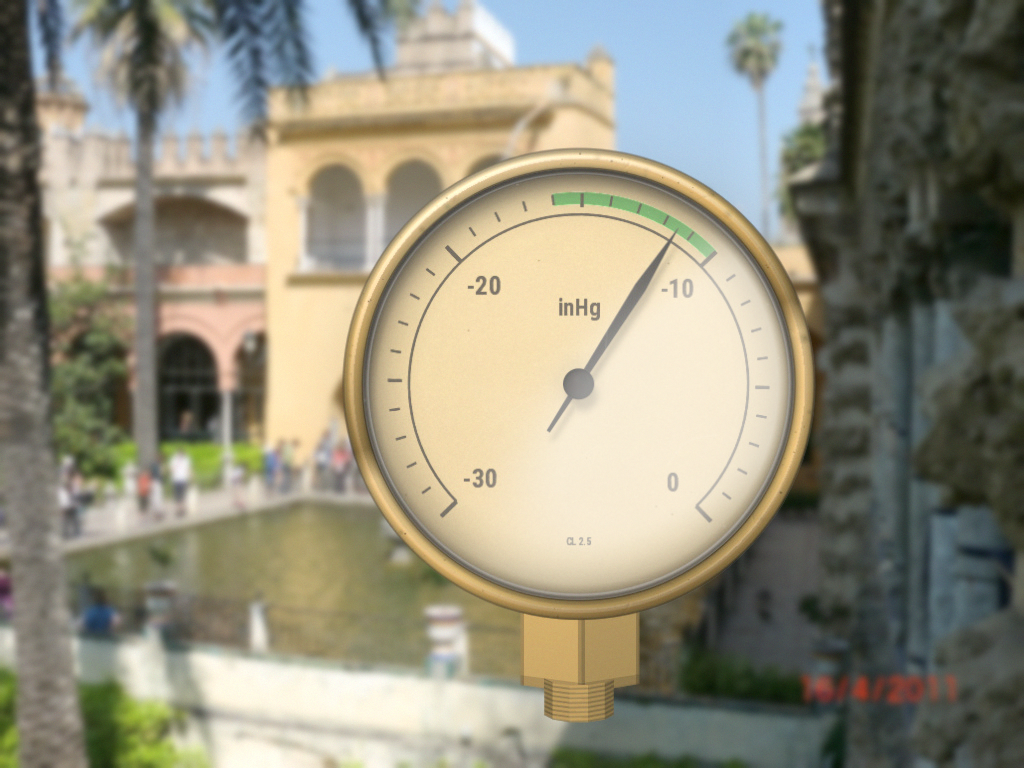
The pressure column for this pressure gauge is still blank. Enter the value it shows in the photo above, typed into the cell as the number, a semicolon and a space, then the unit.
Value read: -11.5; inHg
